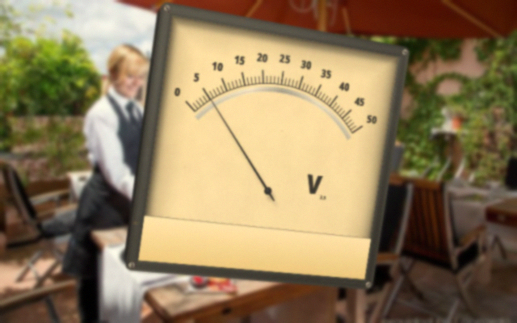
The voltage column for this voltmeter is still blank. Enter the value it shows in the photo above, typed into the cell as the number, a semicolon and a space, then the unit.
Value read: 5; V
